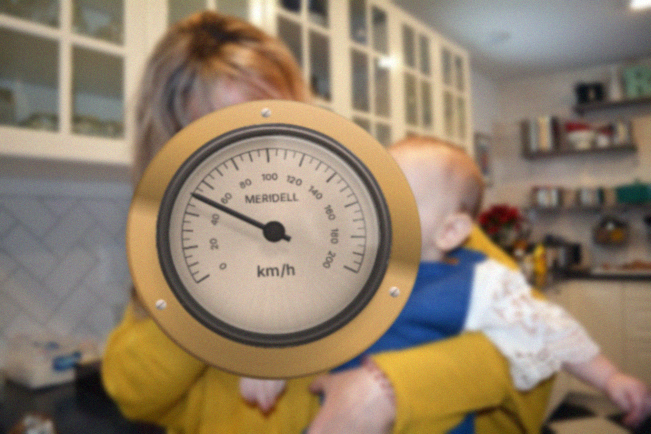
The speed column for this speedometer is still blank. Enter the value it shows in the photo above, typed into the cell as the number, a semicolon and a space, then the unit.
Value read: 50; km/h
